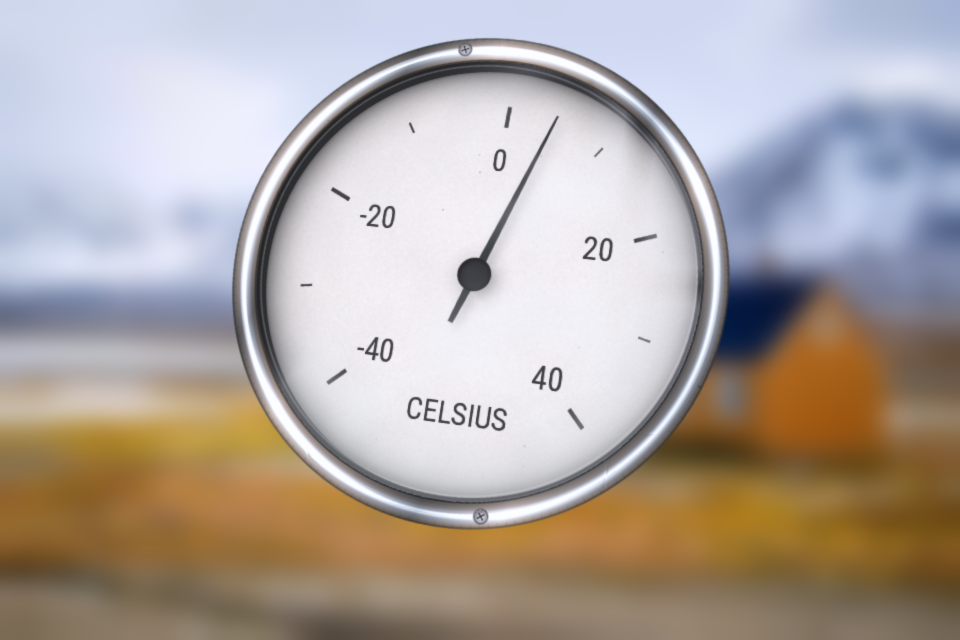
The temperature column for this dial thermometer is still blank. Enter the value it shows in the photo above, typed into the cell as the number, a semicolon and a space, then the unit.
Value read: 5; °C
